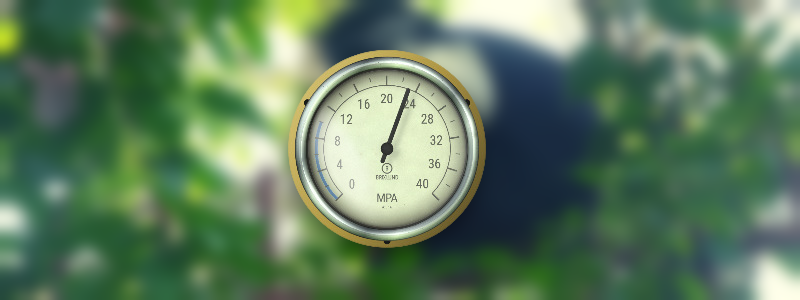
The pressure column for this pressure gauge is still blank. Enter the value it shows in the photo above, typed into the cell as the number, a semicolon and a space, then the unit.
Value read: 23; MPa
